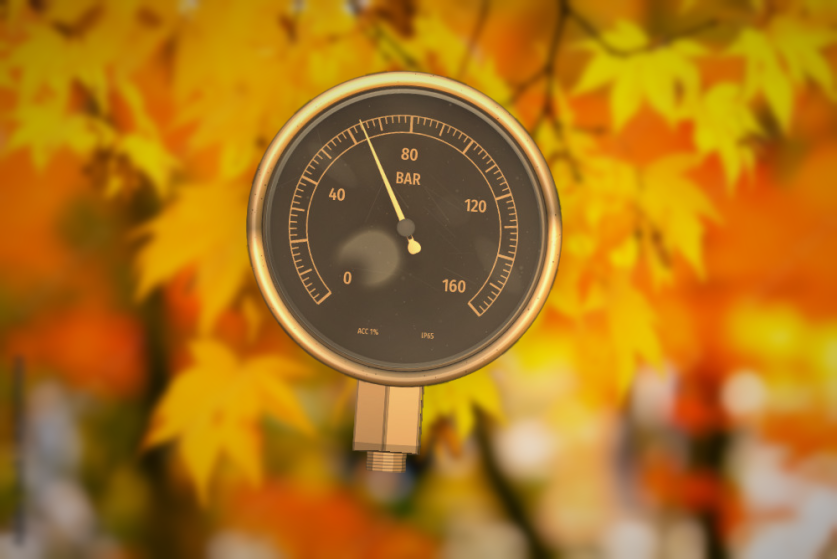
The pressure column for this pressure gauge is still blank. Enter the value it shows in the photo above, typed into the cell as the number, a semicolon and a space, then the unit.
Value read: 64; bar
